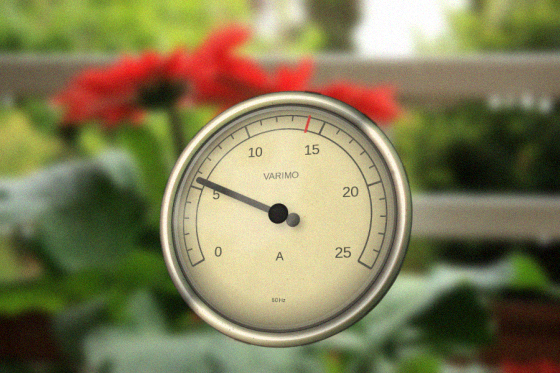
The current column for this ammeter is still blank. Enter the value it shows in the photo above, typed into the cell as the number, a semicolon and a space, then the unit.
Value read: 5.5; A
